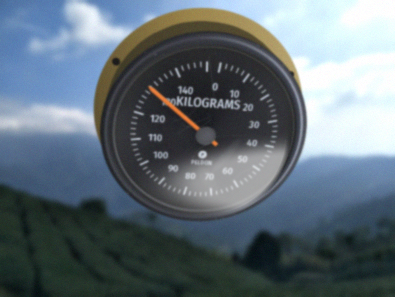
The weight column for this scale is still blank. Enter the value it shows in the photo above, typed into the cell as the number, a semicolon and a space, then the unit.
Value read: 130; kg
